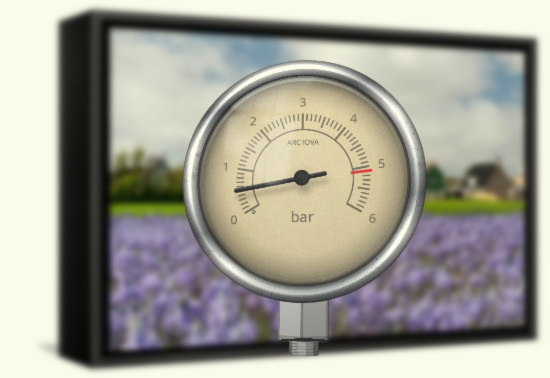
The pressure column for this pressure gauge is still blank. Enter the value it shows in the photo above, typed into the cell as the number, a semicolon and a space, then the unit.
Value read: 0.5; bar
